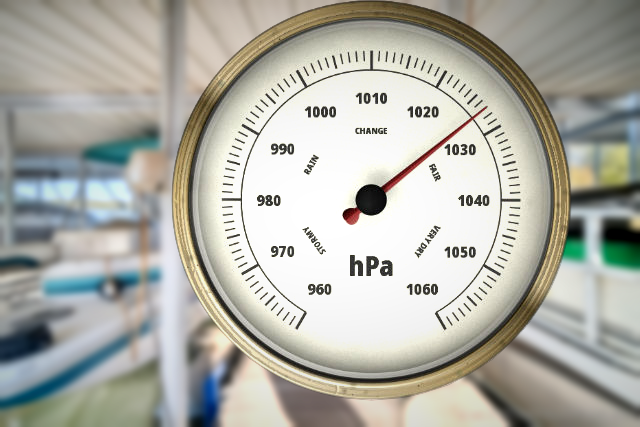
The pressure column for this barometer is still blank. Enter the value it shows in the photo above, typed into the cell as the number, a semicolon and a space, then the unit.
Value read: 1027; hPa
